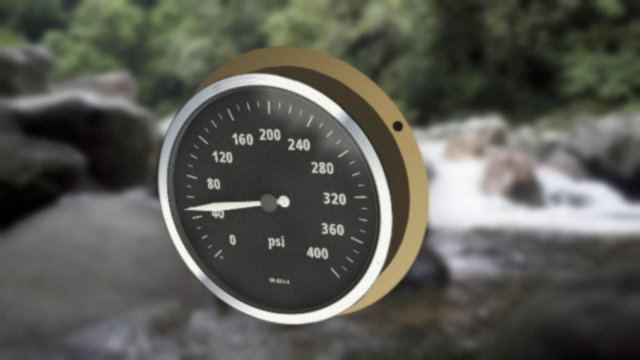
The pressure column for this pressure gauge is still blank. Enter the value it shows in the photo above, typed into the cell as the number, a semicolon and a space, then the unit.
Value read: 50; psi
